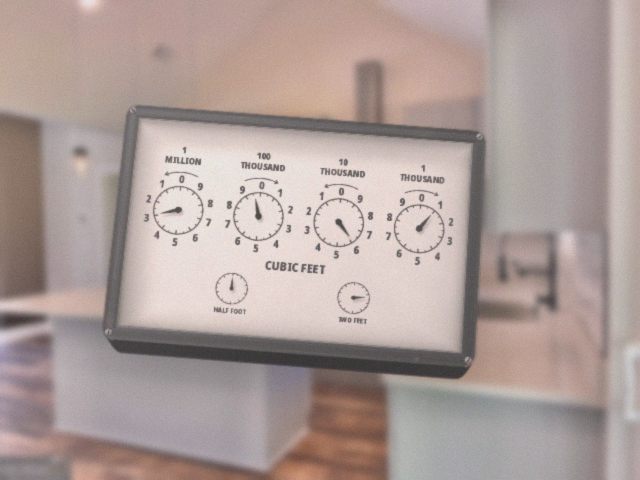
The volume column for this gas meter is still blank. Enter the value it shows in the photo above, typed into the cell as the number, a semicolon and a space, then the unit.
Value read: 296100; ft³
